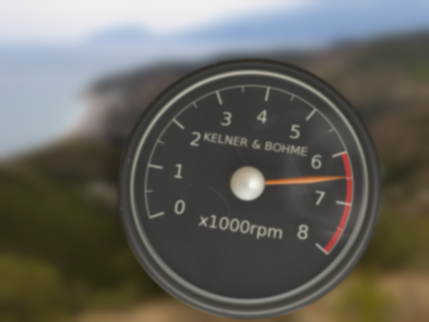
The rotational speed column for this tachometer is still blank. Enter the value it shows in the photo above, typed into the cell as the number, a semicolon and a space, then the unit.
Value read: 6500; rpm
